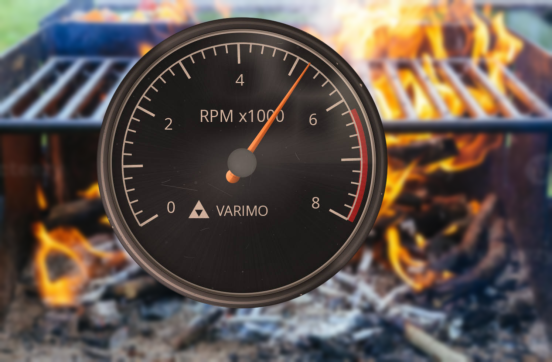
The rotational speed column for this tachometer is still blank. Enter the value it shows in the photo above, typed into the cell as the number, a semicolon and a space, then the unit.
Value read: 5200; rpm
